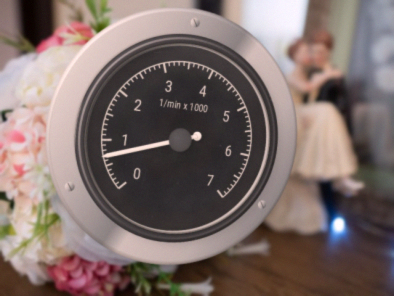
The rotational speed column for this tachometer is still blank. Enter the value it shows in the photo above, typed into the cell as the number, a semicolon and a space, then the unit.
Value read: 700; rpm
